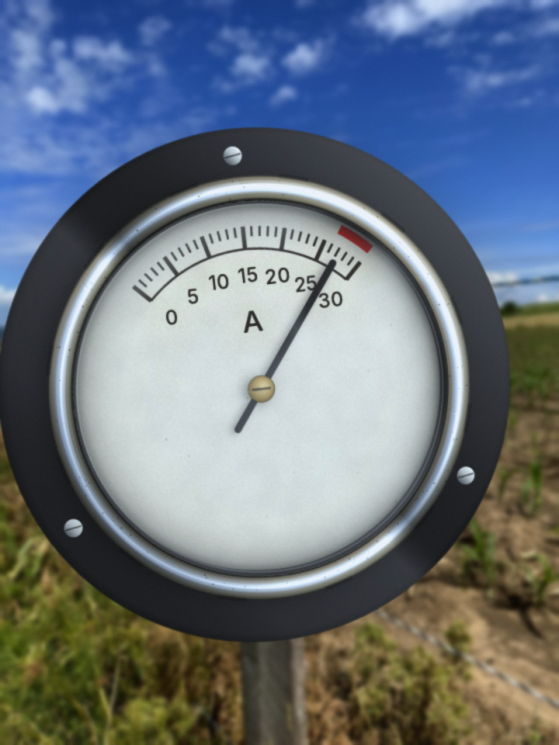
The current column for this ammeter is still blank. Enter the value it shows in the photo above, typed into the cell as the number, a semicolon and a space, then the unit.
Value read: 27; A
